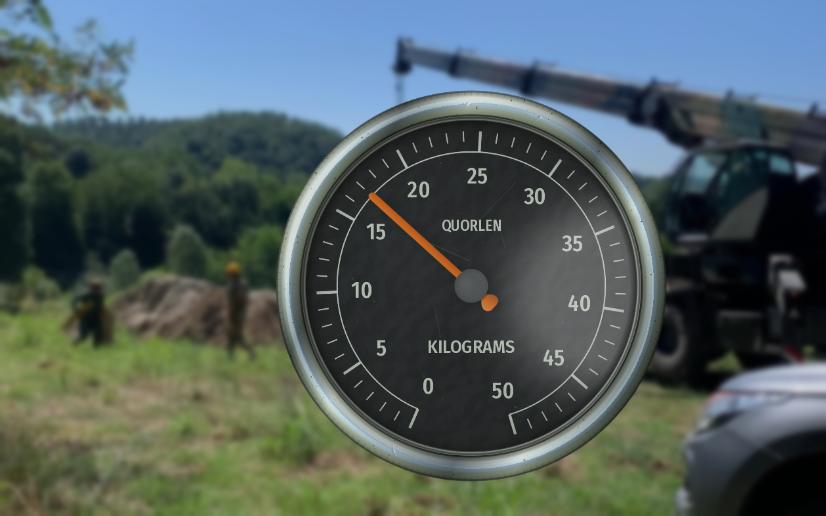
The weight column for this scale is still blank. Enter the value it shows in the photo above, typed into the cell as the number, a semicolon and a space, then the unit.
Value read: 17; kg
